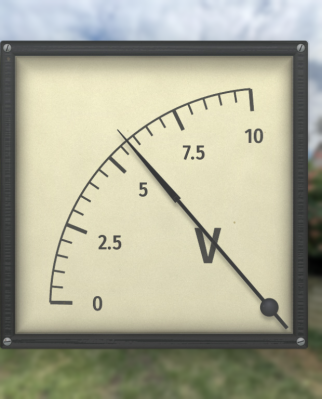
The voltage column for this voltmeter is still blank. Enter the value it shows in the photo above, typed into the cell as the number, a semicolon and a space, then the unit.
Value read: 5.75; V
